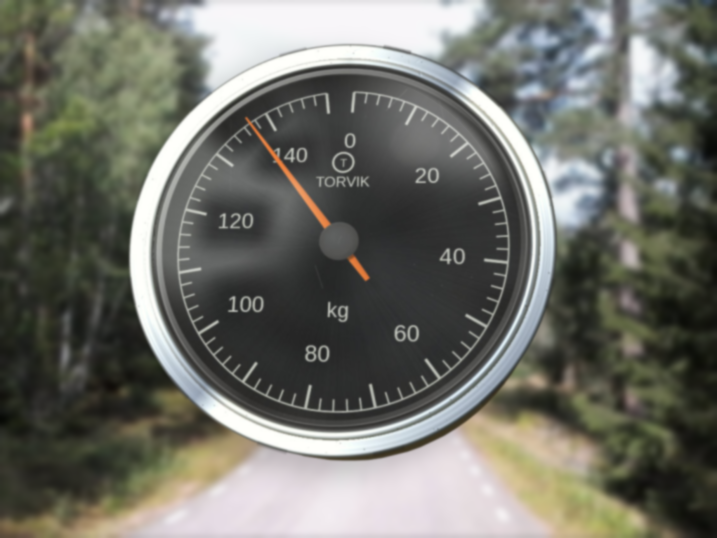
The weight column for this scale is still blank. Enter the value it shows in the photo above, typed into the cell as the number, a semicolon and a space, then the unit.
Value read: 137; kg
